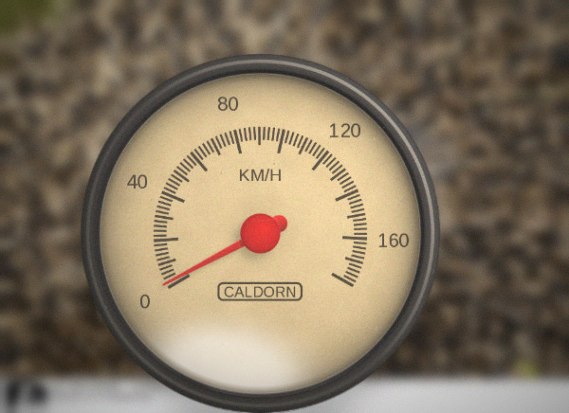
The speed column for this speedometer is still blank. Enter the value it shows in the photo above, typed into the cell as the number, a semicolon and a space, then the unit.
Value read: 2; km/h
